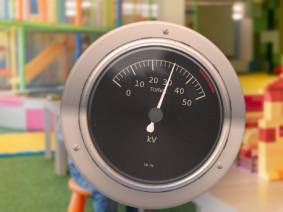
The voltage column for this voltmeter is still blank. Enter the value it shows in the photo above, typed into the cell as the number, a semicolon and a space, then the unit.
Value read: 30; kV
